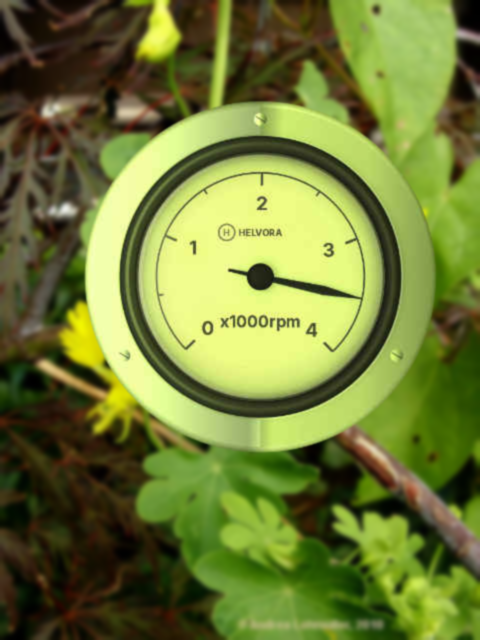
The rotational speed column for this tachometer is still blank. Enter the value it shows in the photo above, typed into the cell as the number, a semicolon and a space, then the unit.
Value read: 3500; rpm
